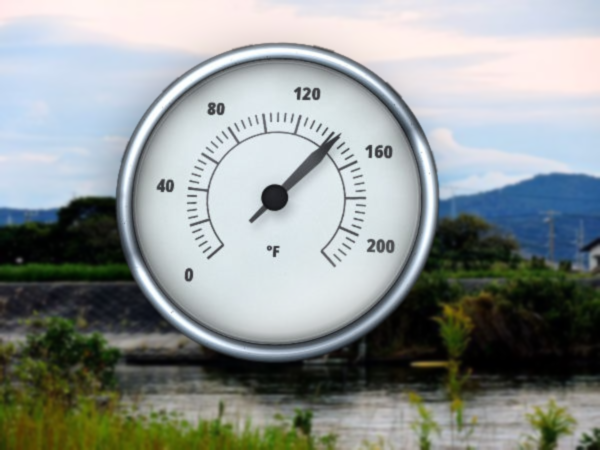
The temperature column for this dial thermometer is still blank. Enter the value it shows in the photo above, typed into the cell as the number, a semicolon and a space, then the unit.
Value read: 144; °F
